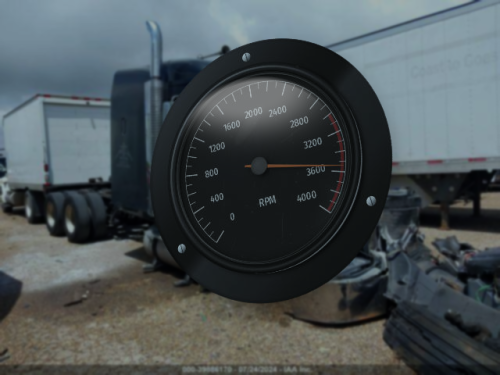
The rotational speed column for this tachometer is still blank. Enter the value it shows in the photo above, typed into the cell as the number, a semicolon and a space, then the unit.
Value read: 3550; rpm
